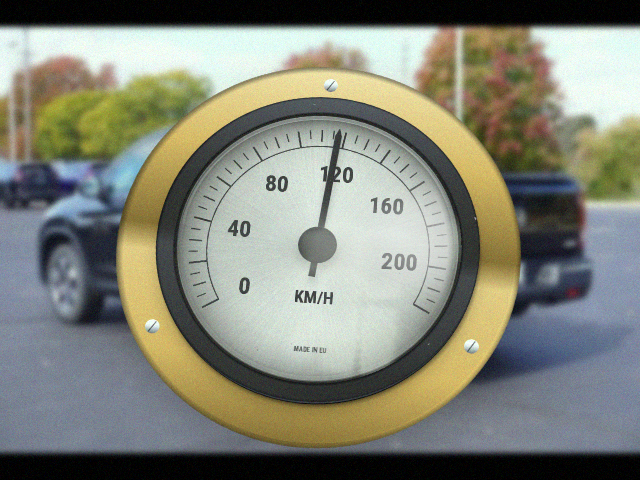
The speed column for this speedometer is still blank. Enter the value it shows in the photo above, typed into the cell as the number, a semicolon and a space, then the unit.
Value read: 117.5; km/h
